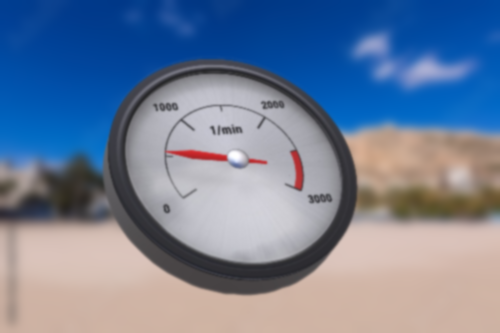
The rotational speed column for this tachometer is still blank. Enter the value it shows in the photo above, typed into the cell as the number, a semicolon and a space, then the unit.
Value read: 500; rpm
